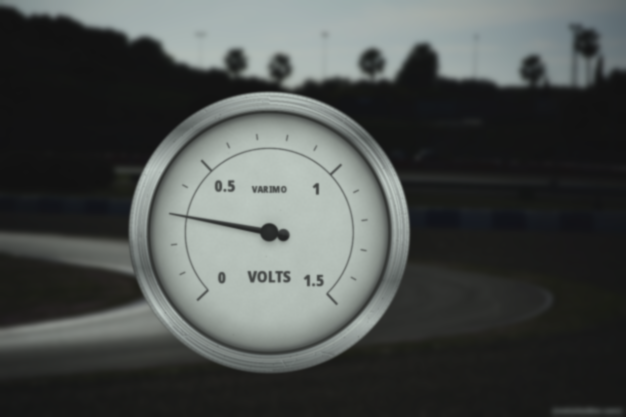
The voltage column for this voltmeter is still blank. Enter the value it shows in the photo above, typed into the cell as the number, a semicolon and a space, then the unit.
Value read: 0.3; V
